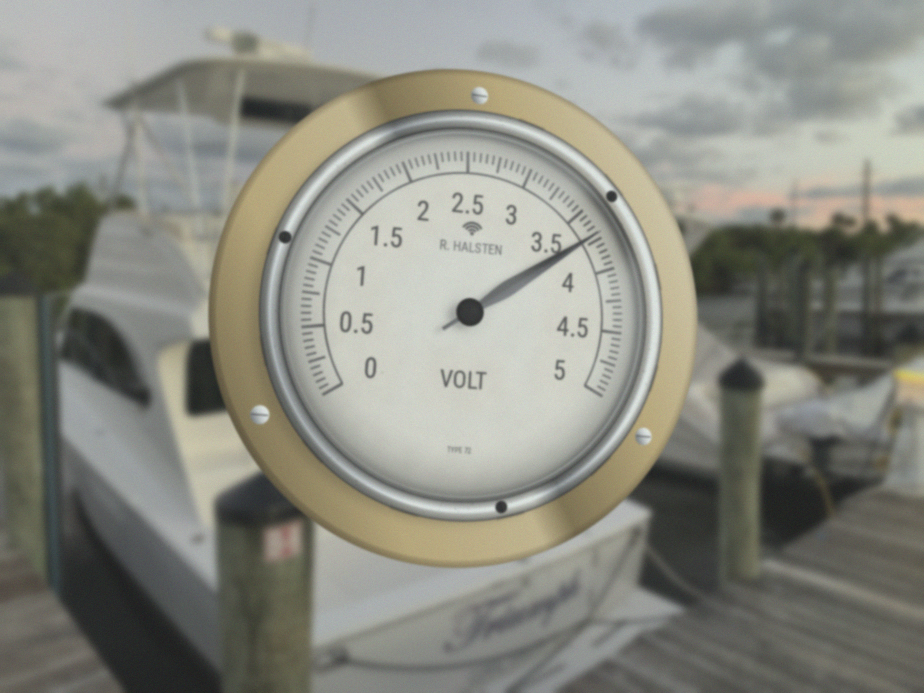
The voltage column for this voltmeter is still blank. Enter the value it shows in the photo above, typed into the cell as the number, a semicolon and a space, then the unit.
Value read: 3.7; V
